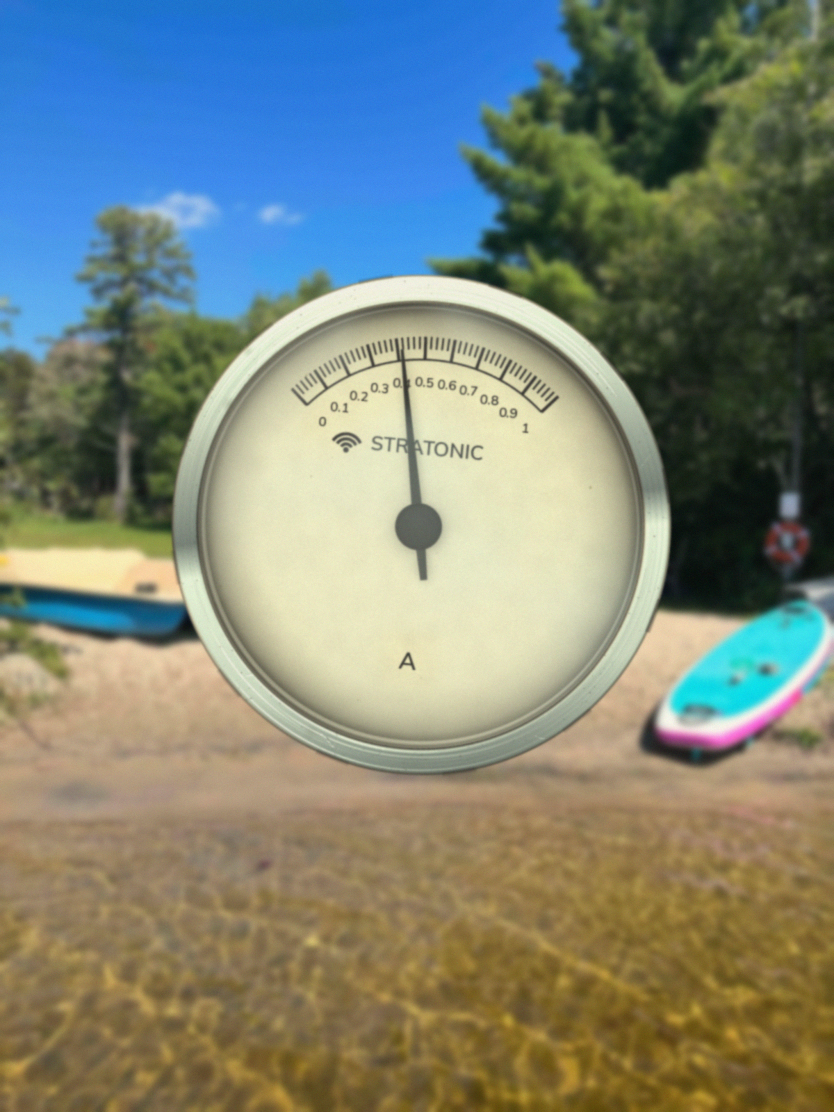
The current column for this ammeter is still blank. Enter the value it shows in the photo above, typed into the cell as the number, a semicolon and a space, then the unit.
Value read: 0.42; A
